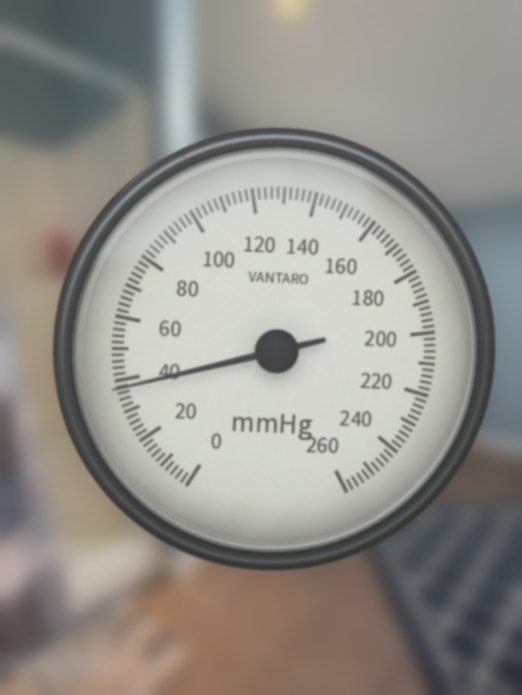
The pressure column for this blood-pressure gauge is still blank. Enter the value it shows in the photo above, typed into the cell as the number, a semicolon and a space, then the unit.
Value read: 38; mmHg
